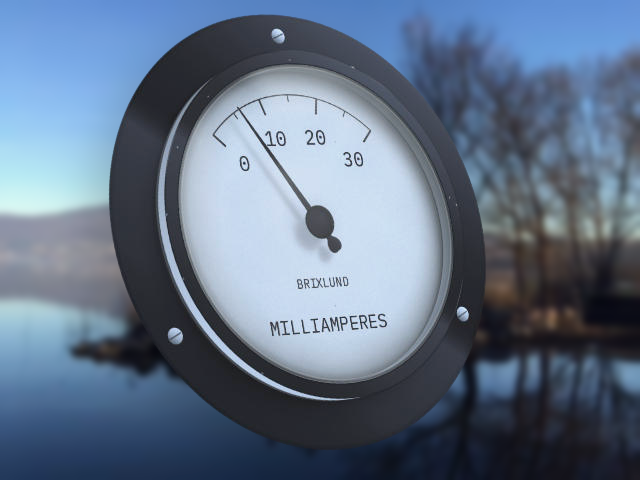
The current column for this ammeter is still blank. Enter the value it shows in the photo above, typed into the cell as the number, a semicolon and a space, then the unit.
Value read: 5; mA
